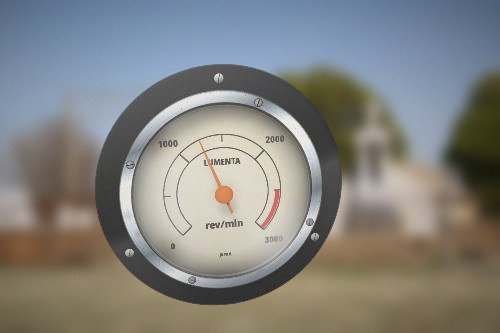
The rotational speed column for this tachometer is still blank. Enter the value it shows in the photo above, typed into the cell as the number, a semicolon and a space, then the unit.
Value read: 1250; rpm
